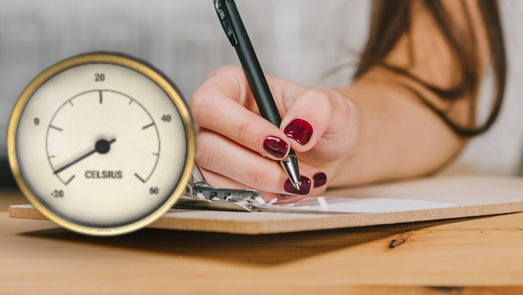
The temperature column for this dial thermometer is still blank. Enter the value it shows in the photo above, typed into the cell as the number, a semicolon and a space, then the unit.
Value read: -15; °C
